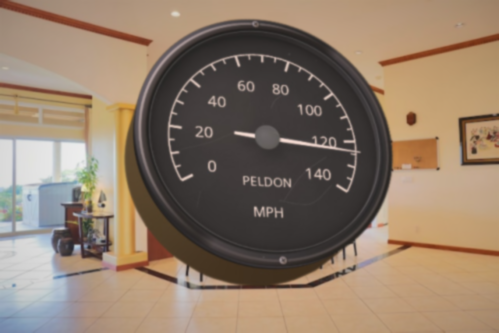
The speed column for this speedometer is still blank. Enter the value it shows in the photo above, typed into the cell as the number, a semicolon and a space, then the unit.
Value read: 125; mph
